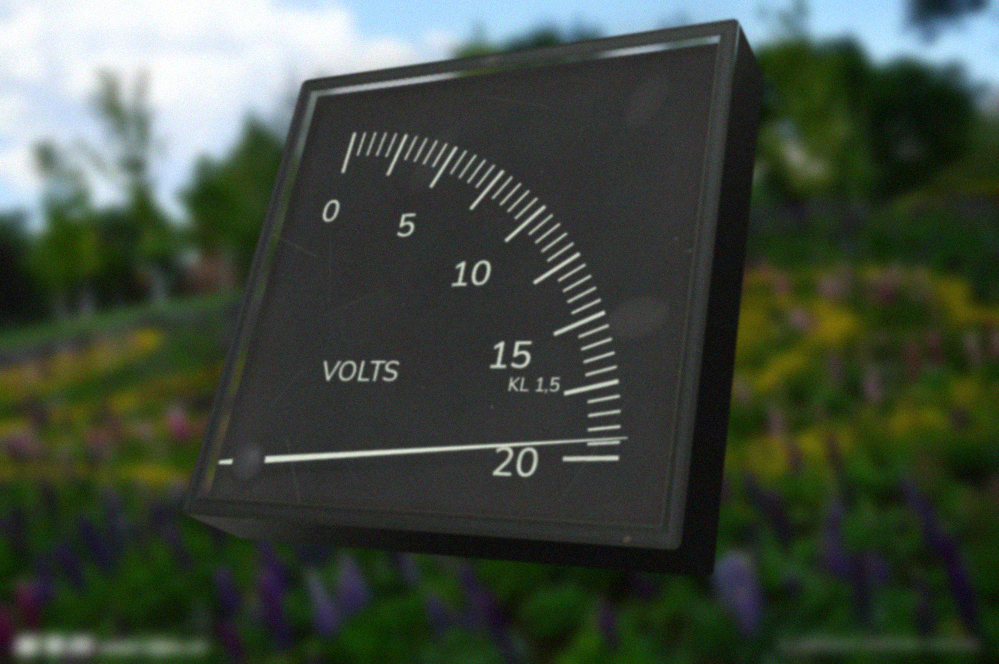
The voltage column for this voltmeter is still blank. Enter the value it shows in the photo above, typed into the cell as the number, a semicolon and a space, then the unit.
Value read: 19.5; V
